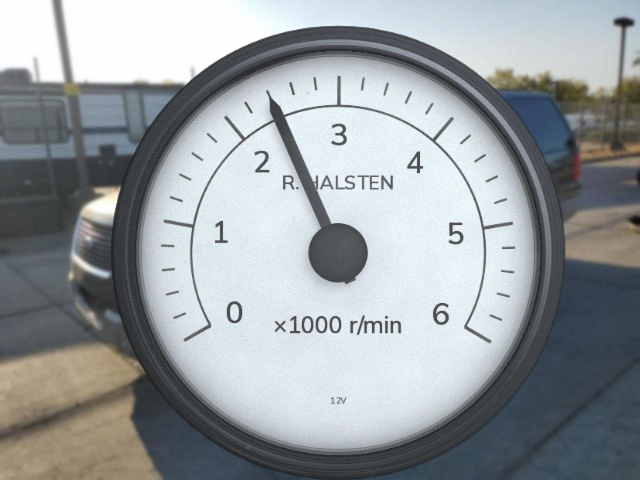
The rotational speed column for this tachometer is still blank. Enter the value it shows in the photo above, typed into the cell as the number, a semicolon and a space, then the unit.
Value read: 2400; rpm
